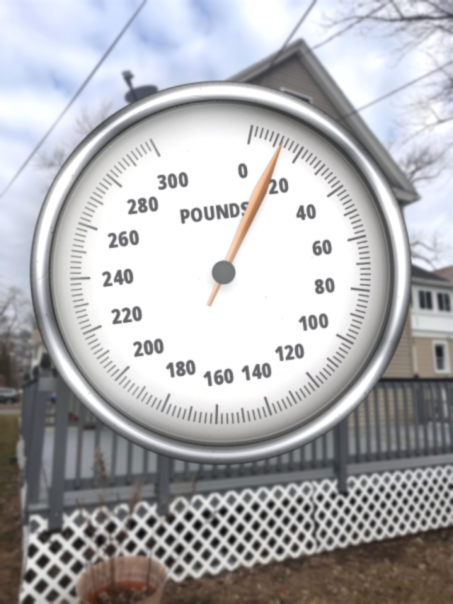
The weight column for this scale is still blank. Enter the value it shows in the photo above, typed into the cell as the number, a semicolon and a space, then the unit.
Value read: 12; lb
